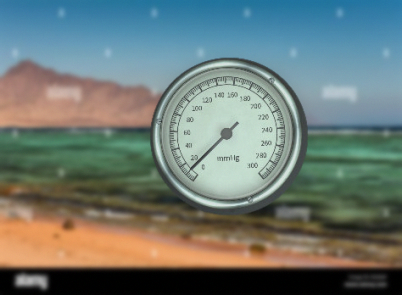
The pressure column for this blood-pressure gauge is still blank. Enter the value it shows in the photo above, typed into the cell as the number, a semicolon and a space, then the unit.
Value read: 10; mmHg
